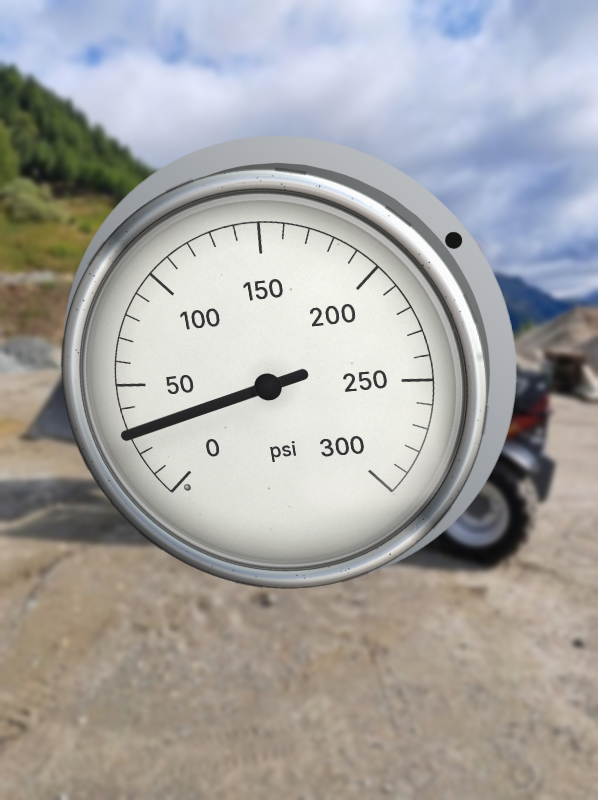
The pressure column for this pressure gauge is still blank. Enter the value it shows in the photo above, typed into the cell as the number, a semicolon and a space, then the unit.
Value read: 30; psi
